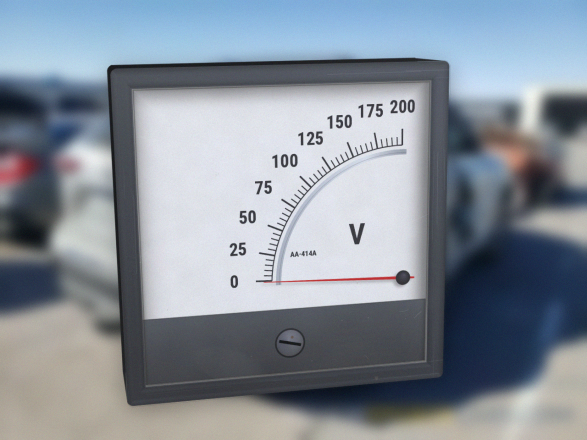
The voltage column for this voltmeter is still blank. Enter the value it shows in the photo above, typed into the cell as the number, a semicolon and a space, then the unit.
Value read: 0; V
